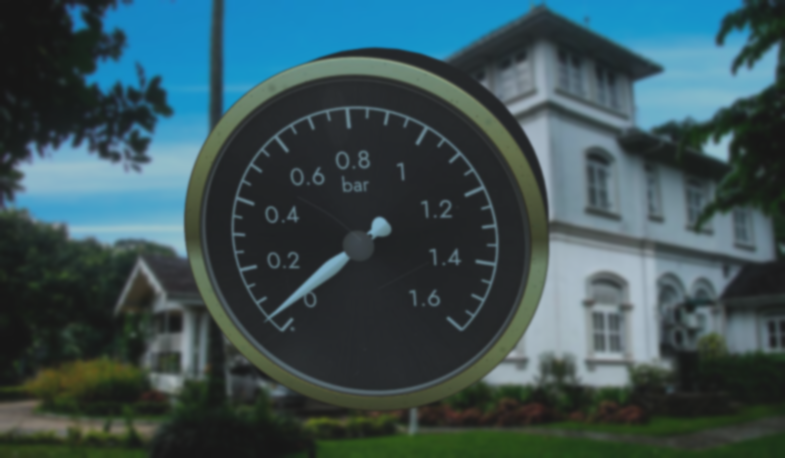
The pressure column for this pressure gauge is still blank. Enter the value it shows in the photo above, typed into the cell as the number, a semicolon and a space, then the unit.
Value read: 0.05; bar
